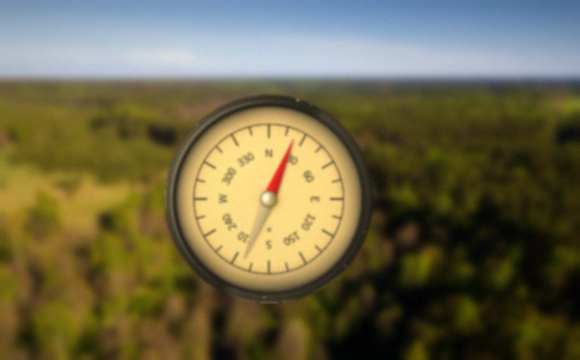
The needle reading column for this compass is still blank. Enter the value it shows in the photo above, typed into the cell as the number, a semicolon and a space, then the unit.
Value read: 22.5; °
